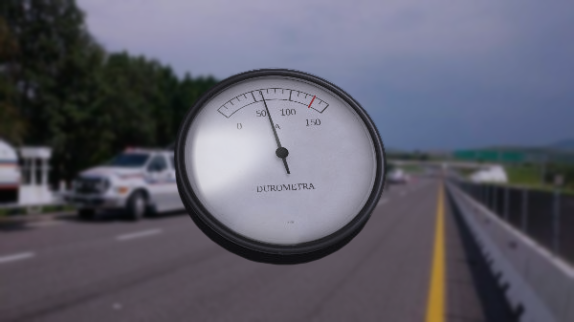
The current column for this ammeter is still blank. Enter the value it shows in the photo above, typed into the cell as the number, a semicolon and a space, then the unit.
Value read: 60; A
